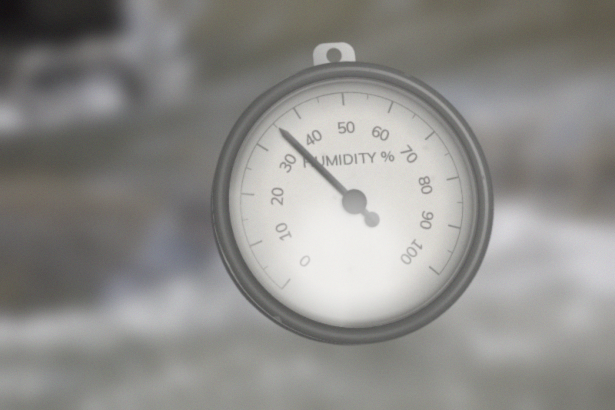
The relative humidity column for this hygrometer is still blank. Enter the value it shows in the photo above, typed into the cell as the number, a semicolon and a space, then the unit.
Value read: 35; %
